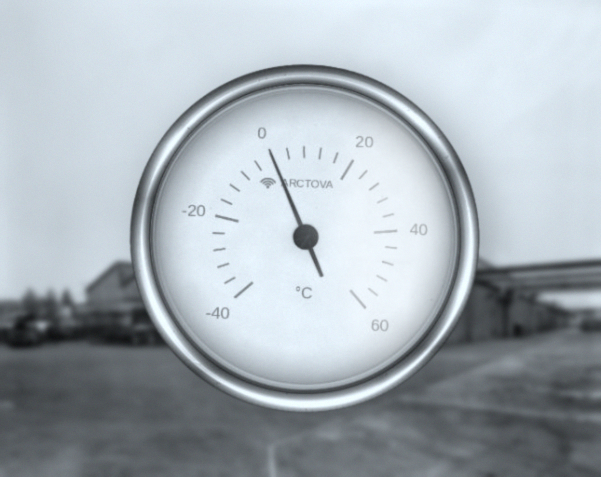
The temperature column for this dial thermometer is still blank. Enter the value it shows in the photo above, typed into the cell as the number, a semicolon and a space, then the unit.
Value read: 0; °C
